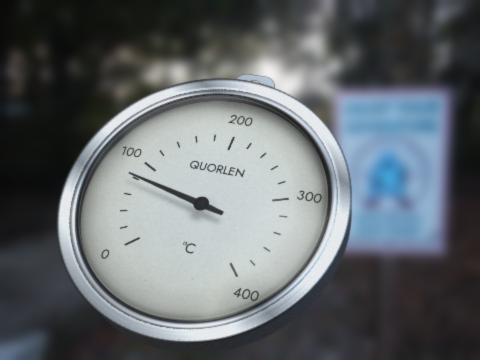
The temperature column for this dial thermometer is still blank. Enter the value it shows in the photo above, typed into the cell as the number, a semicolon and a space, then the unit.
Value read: 80; °C
